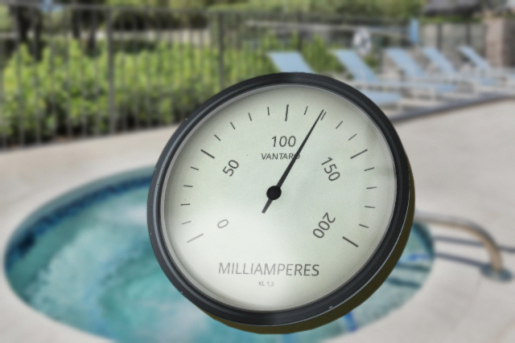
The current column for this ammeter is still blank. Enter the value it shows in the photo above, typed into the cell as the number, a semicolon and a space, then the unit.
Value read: 120; mA
